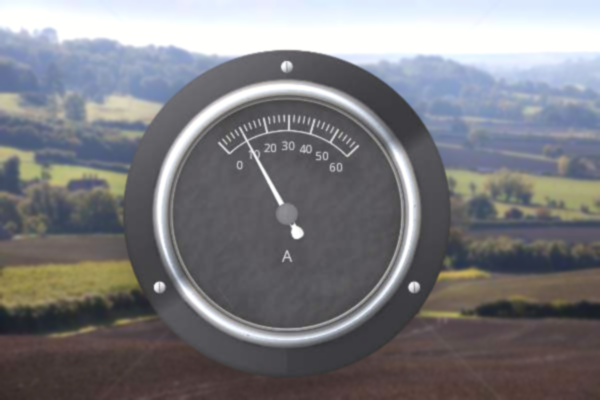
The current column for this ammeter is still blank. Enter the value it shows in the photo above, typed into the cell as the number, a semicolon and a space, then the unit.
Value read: 10; A
